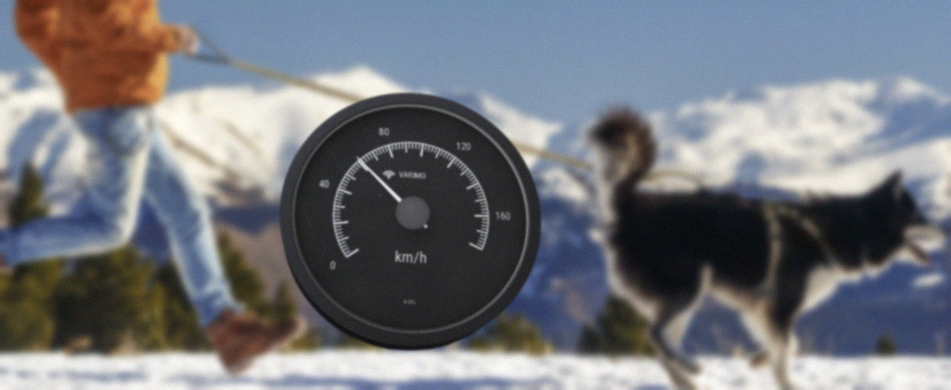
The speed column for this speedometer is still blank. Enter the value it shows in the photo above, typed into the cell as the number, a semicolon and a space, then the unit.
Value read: 60; km/h
